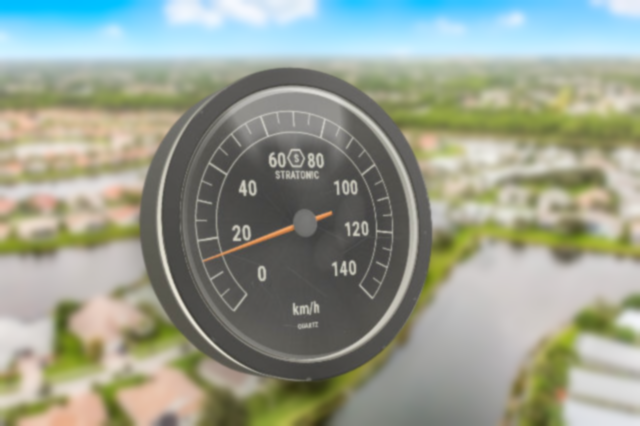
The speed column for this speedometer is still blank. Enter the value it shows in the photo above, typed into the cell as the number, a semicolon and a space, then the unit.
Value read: 15; km/h
